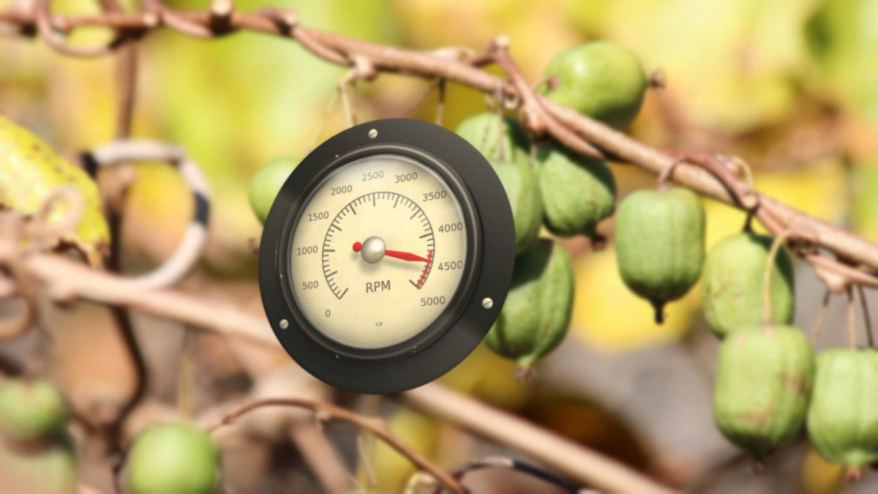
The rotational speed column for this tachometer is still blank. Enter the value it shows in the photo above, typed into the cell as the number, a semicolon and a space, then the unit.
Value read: 4500; rpm
